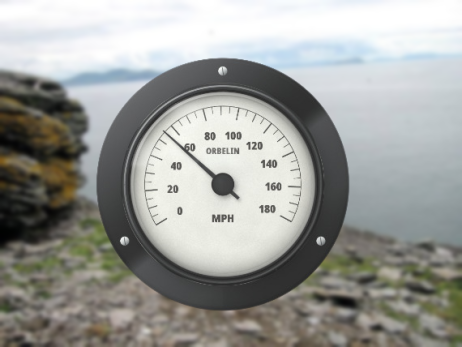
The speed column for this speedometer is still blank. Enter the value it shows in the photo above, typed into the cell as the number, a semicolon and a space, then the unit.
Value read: 55; mph
